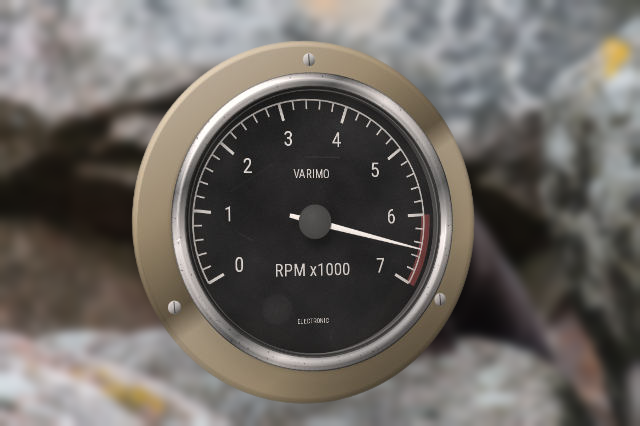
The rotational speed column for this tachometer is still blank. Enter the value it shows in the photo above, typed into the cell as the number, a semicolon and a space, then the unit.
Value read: 6500; rpm
